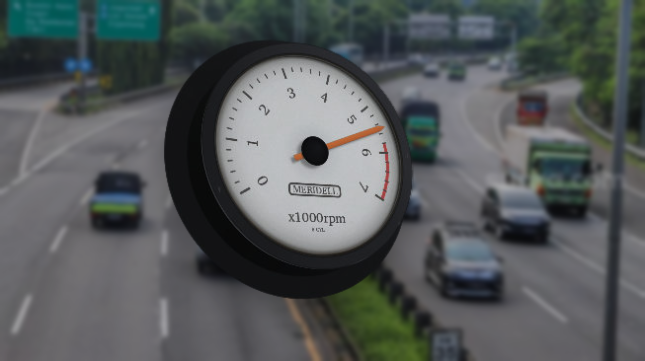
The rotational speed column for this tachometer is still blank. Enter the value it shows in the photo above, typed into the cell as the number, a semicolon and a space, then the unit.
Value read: 5500; rpm
